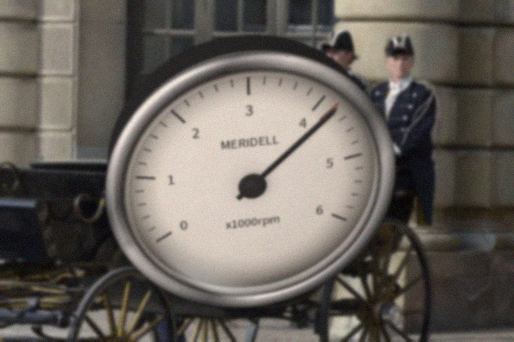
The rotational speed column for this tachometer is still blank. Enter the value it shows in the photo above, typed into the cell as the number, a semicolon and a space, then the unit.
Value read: 4200; rpm
